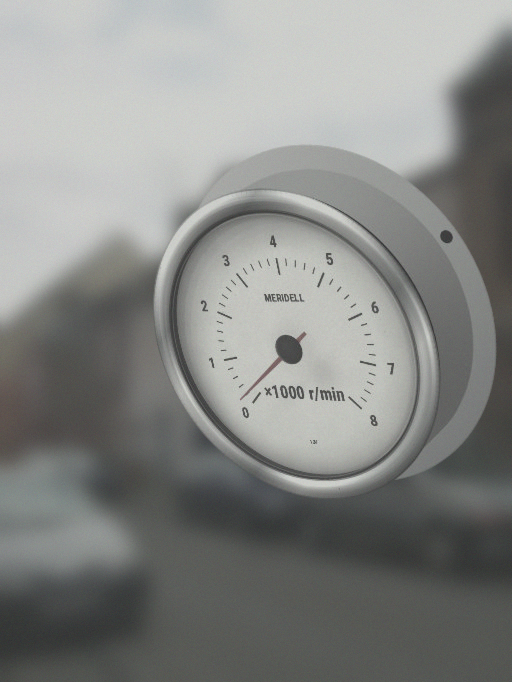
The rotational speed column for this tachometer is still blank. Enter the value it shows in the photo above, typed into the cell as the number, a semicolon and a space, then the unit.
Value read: 200; rpm
